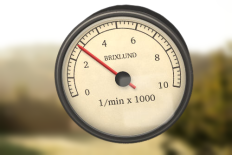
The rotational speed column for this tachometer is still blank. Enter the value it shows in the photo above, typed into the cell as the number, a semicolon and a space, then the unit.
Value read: 2800; rpm
